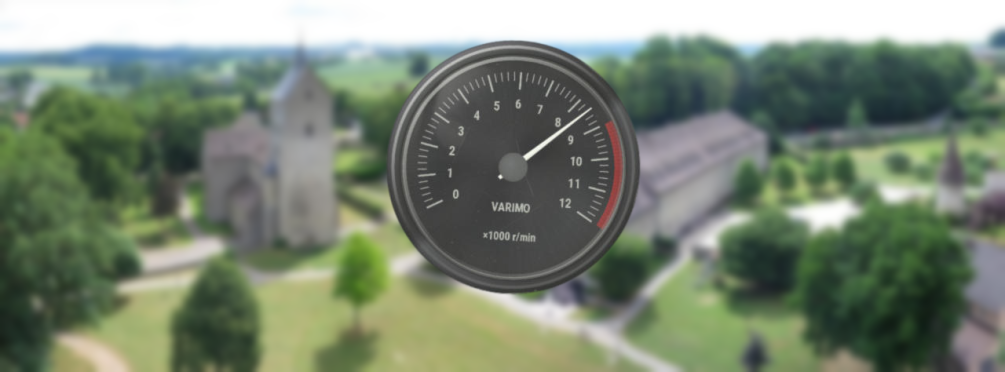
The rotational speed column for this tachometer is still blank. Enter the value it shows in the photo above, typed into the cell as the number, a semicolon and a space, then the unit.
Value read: 8400; rpm
